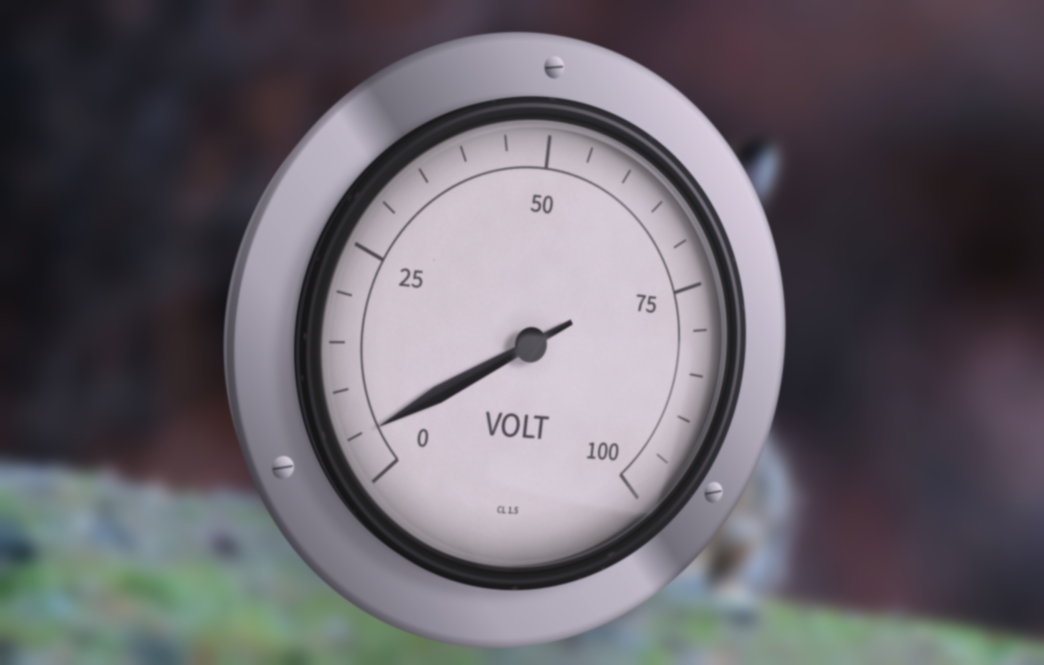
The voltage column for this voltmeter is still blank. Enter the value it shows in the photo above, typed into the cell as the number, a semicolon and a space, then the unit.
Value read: 5; V
